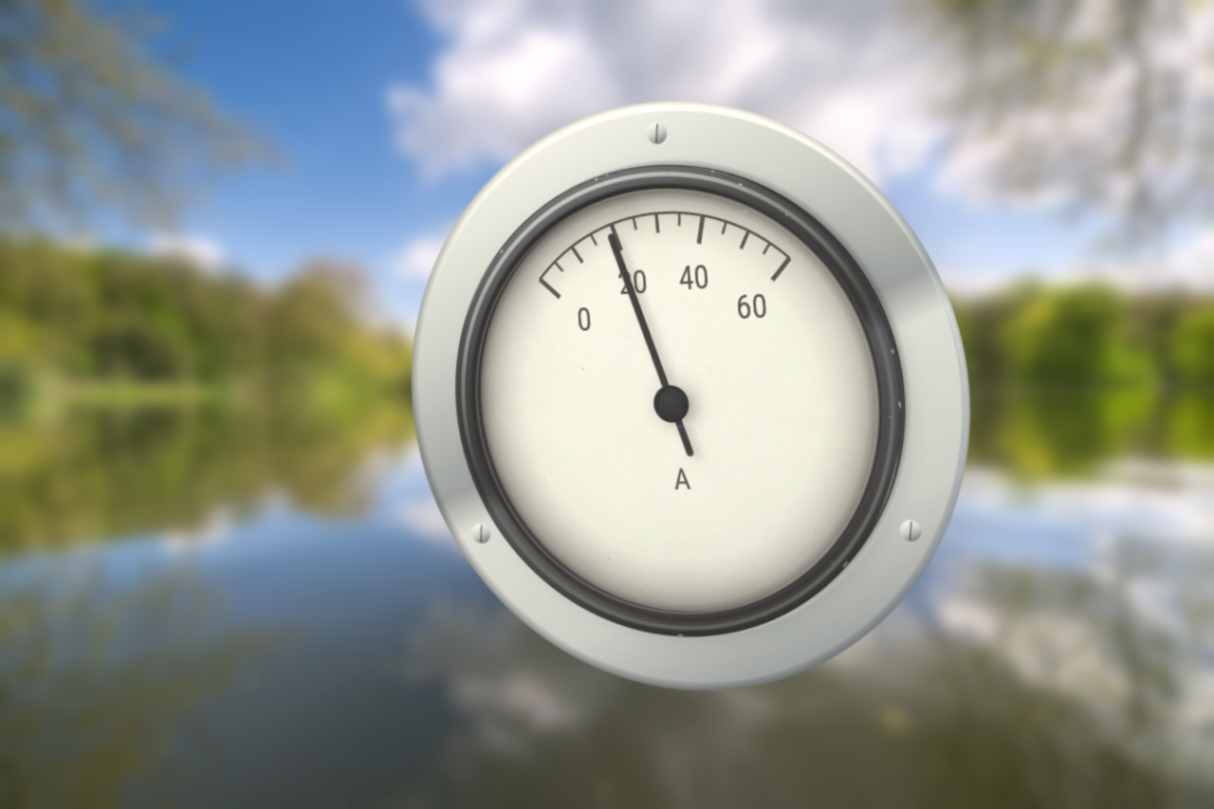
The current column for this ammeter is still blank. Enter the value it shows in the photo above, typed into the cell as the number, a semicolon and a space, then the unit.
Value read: 20; A
